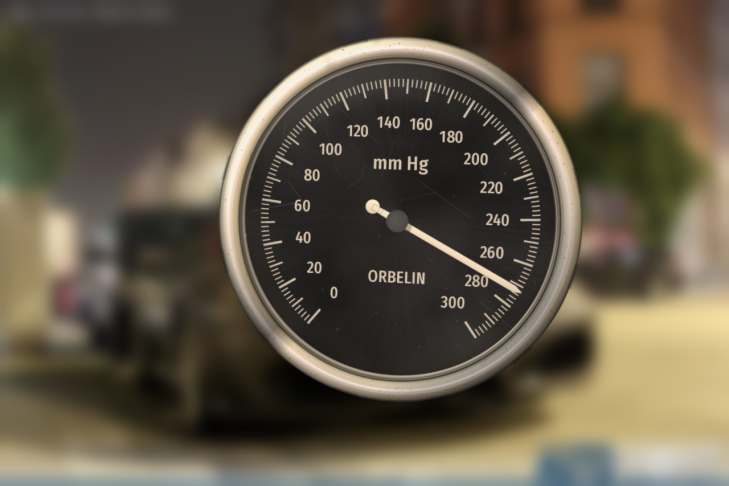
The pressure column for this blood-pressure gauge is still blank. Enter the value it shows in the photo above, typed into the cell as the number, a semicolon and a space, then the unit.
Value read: 272; mmHg
